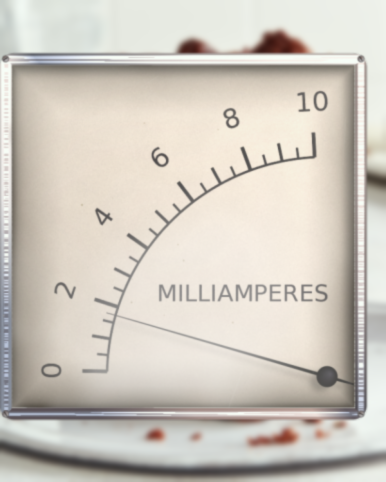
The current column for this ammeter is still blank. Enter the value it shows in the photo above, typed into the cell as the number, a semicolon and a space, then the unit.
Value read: 1.75; mA
